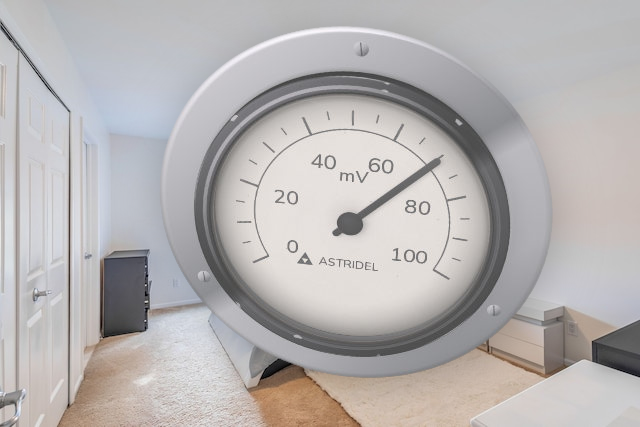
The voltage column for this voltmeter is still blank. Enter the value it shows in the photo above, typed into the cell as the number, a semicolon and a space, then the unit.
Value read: 70; mV
